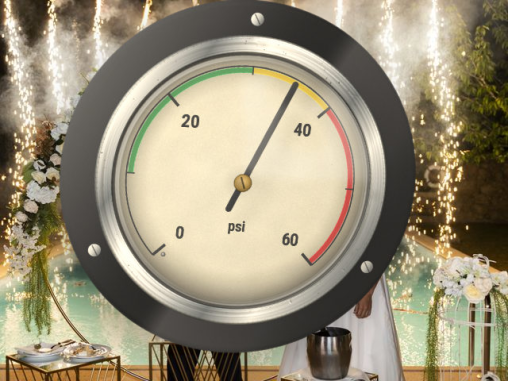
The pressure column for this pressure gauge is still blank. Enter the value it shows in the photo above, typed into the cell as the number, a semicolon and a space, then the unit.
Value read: 35; psi
